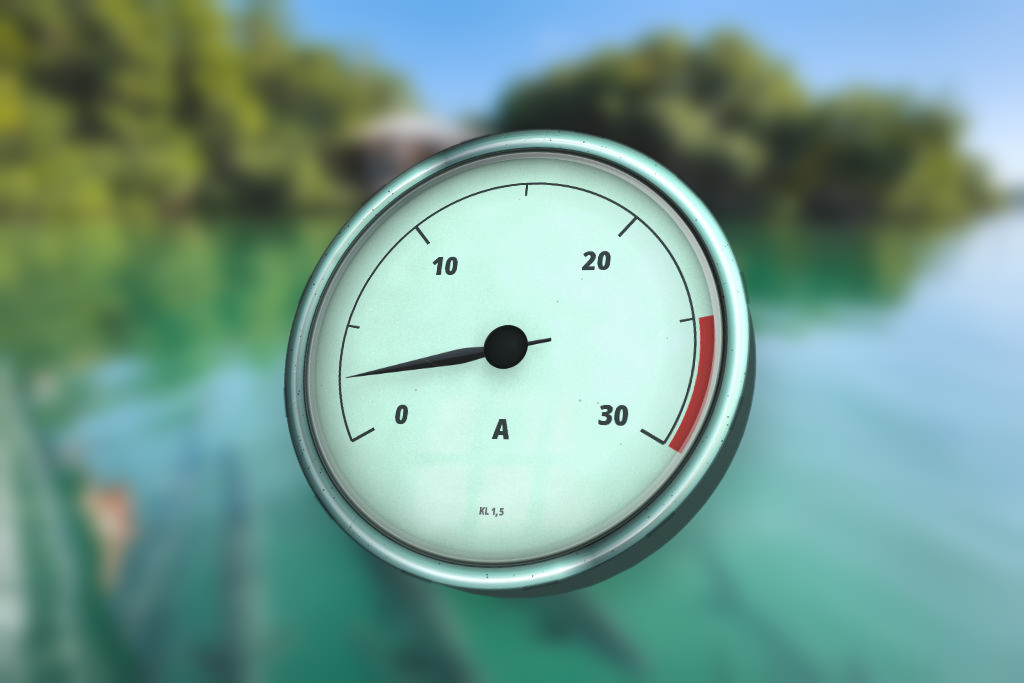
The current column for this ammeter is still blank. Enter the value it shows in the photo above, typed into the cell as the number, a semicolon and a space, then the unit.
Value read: 2.5; A
